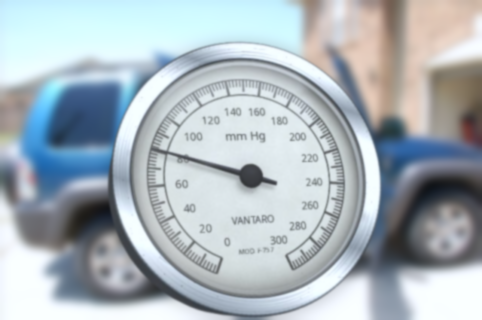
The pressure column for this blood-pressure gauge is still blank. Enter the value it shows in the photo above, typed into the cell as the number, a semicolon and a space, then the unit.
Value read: 80; mmHg
